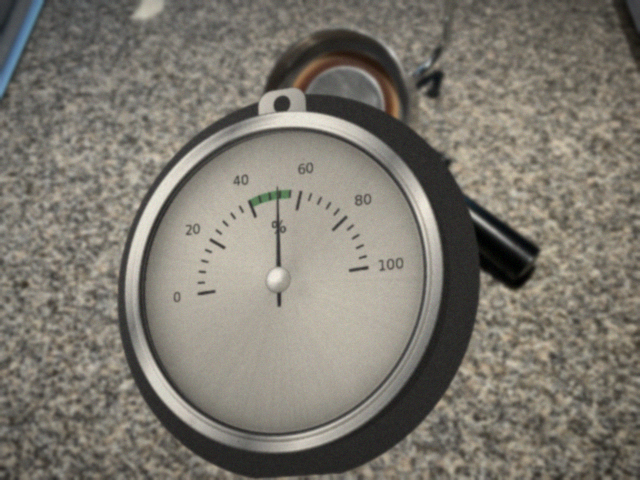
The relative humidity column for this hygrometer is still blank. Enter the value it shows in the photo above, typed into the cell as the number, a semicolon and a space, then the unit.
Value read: 52; %
